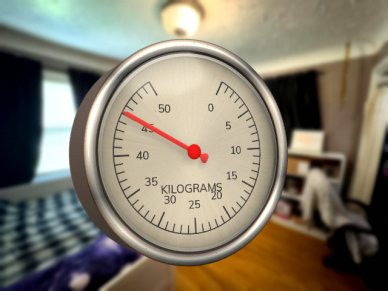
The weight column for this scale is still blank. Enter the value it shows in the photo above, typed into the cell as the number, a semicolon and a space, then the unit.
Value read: 45; kg
